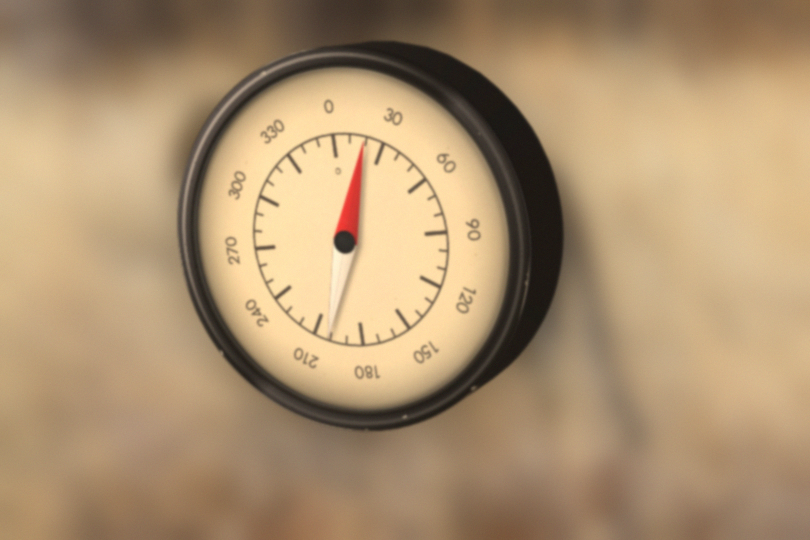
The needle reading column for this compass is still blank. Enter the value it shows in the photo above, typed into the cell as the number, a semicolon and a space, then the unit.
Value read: 20; °
